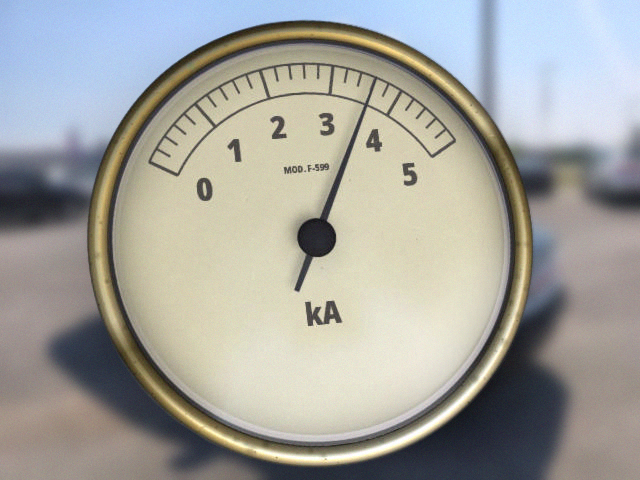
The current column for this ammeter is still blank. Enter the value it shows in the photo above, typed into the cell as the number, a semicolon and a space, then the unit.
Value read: 3.6; kA
